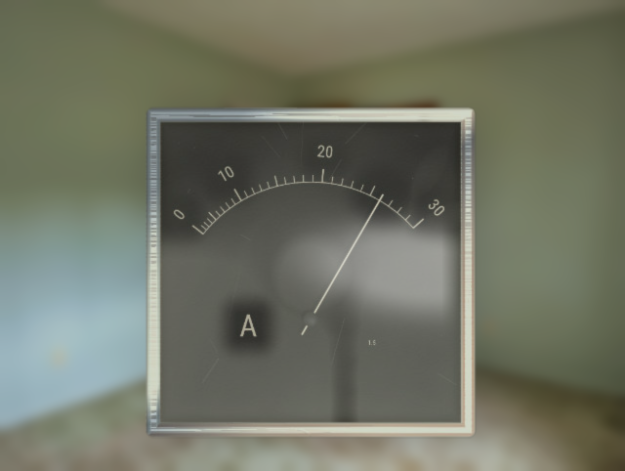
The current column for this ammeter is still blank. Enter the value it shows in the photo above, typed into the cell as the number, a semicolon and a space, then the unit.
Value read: 26; A
